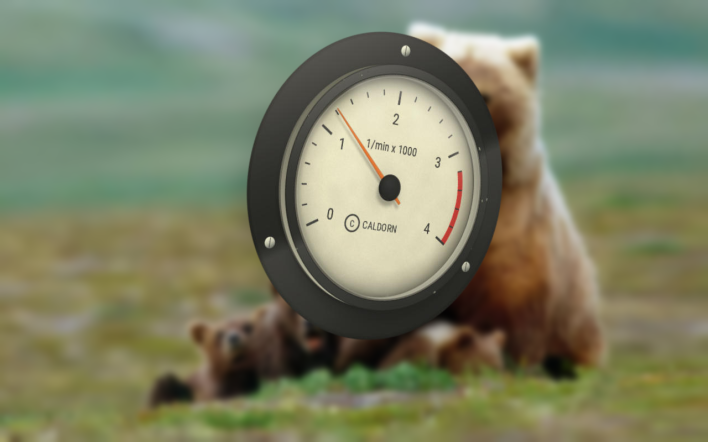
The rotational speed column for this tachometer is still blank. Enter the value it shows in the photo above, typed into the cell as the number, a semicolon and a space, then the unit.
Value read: 1200; rpm
